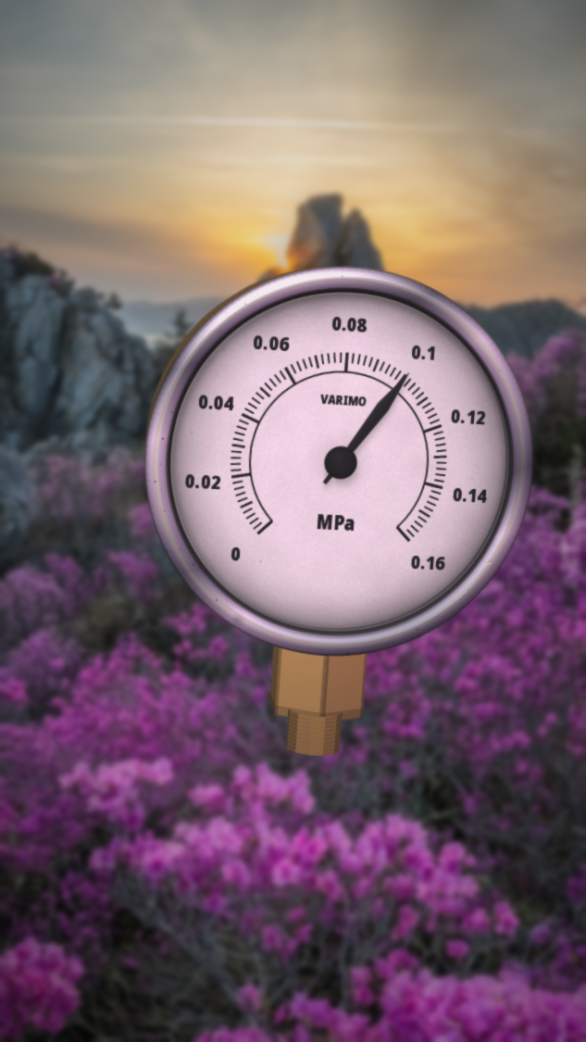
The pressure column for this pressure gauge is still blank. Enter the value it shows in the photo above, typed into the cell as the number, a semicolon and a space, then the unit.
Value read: 0.1; MPa
